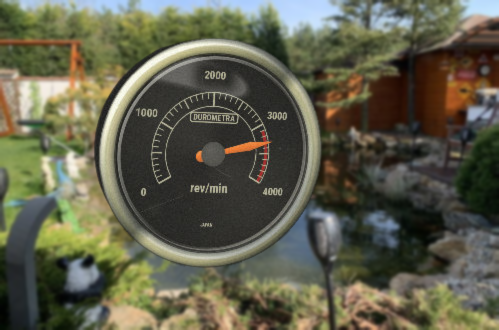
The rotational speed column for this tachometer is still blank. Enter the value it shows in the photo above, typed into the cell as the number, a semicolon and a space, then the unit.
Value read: 3300; rpm
